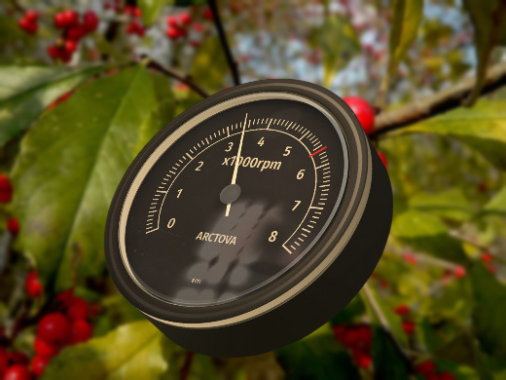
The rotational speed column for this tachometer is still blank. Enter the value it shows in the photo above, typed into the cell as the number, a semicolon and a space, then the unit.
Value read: 3500; rpm
